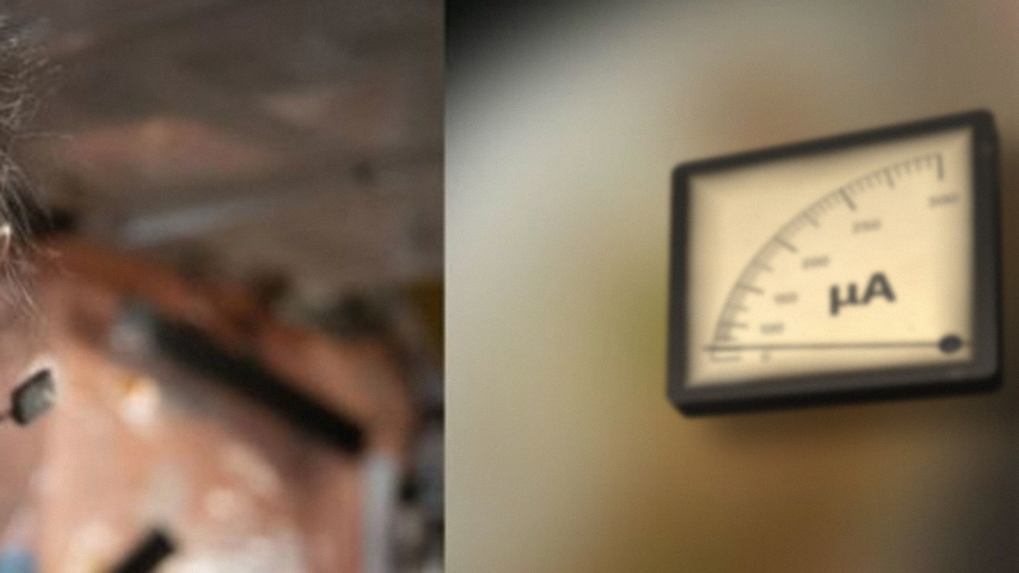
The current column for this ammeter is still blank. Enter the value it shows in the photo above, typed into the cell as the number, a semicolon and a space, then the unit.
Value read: 50; µA
